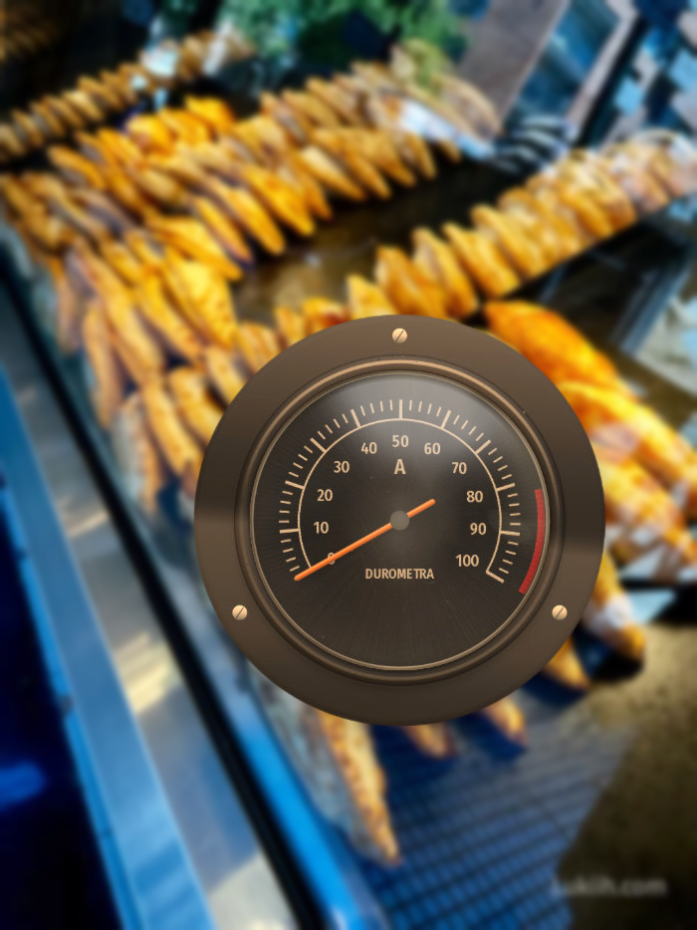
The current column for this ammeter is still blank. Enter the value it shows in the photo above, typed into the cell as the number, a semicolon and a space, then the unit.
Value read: 0; A
